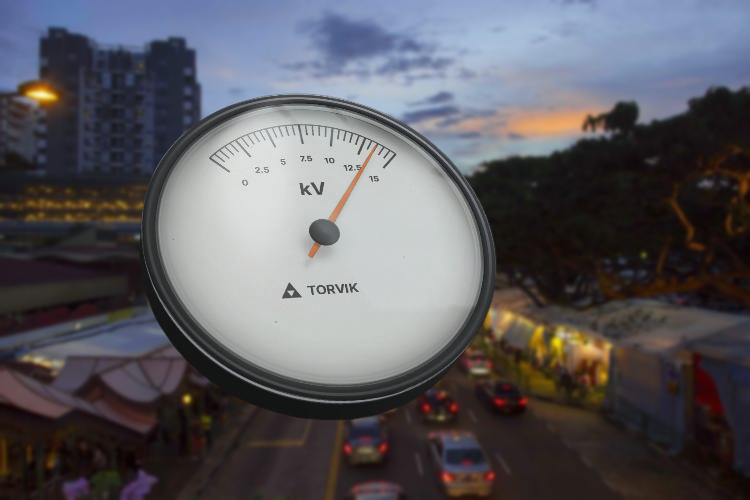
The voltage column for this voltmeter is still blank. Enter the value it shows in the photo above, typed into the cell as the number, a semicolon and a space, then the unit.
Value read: 13.5; kV
